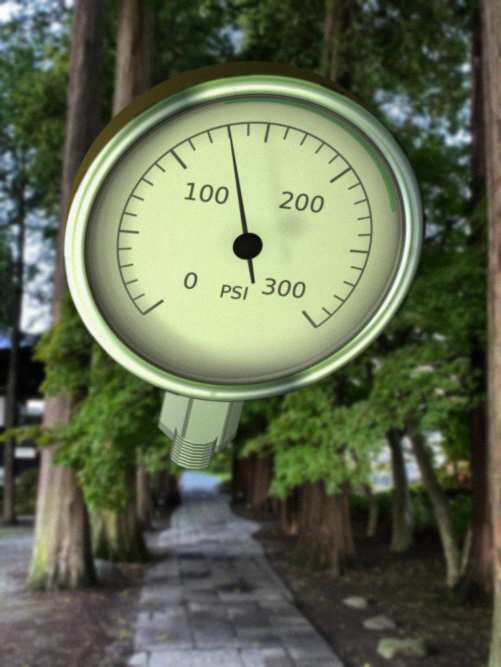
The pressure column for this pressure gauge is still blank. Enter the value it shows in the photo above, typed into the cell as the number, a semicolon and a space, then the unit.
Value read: 130; psi
